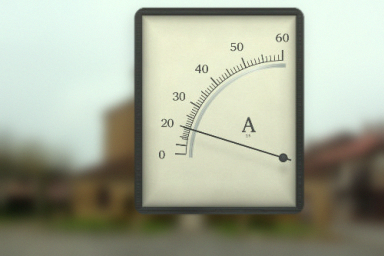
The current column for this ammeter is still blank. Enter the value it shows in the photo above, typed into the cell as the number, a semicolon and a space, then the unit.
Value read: 20; A
